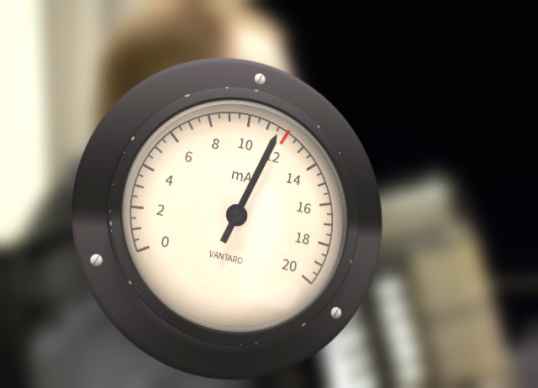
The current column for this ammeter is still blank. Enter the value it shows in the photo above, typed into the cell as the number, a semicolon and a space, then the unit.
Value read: 11.5; mA
